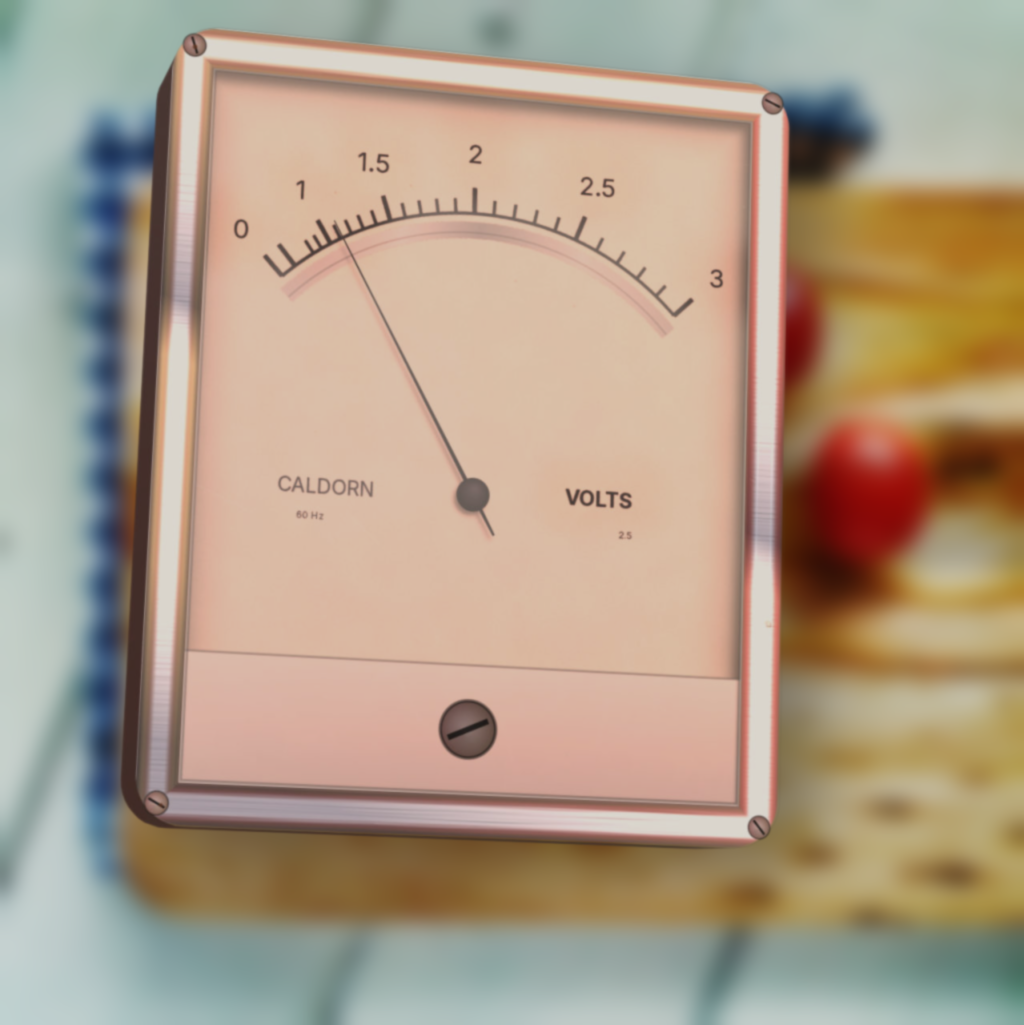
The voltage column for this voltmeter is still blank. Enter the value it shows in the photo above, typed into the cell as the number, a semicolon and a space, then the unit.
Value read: 1.1; V
